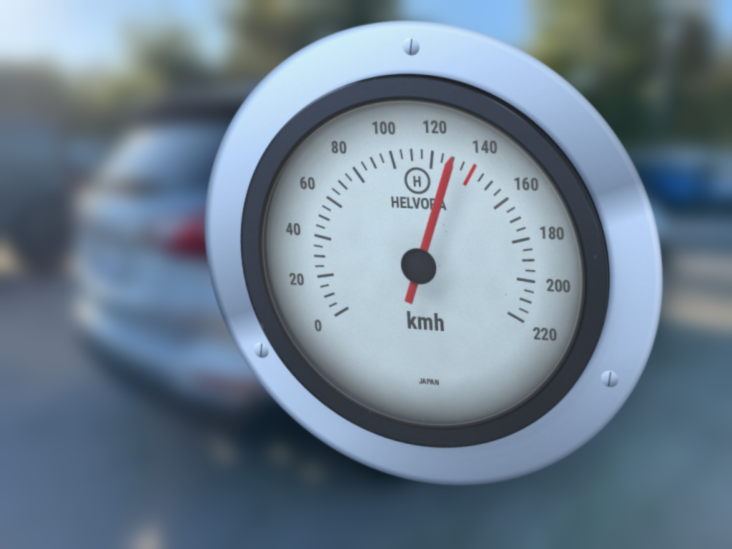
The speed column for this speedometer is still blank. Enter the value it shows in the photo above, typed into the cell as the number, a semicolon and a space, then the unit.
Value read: 130; km/h
